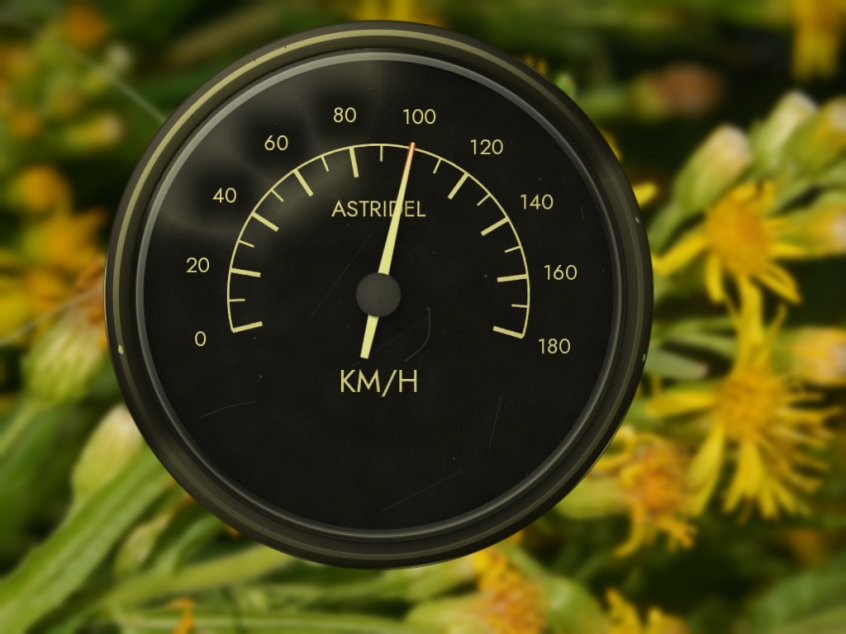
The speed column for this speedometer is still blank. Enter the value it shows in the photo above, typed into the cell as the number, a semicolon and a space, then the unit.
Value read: 100; km/h
